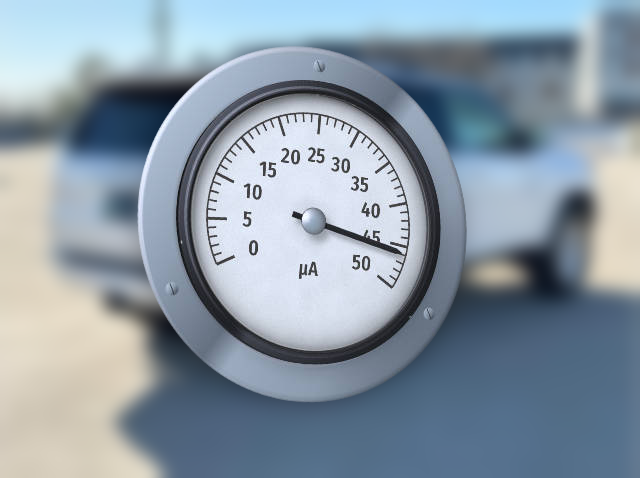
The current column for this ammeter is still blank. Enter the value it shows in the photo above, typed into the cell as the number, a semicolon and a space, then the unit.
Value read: 46; µA
